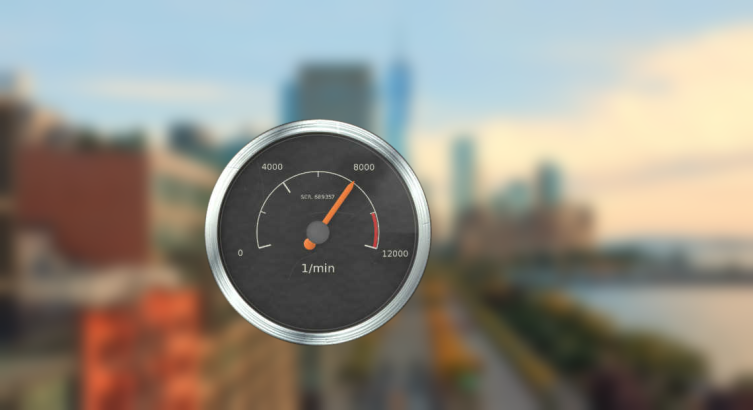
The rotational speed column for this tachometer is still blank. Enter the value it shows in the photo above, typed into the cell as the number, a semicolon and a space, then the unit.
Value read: 8000; rpm
